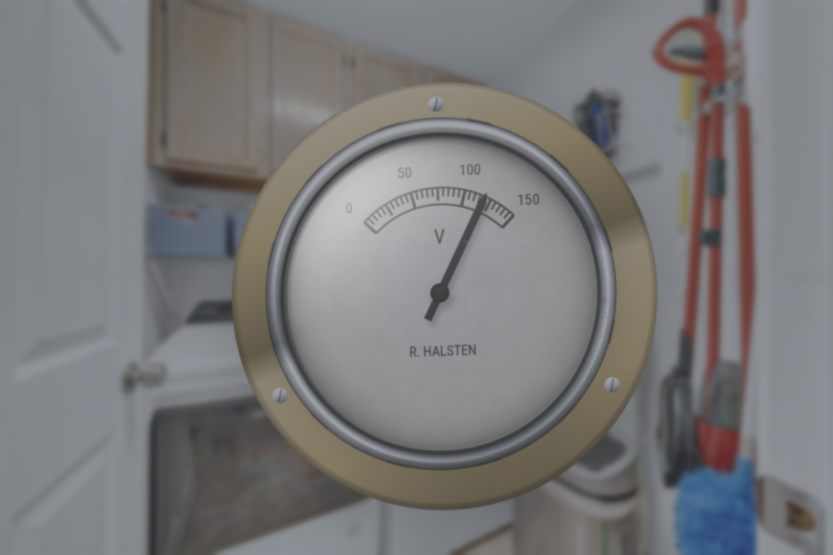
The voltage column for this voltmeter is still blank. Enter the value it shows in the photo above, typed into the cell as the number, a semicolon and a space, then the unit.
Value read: 120; V
